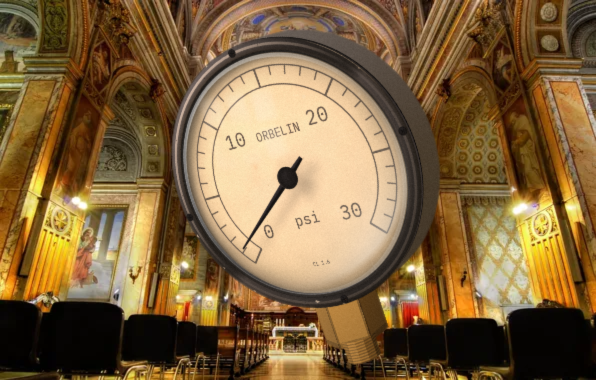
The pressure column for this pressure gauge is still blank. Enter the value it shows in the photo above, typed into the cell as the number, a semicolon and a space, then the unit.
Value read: 1; psi
